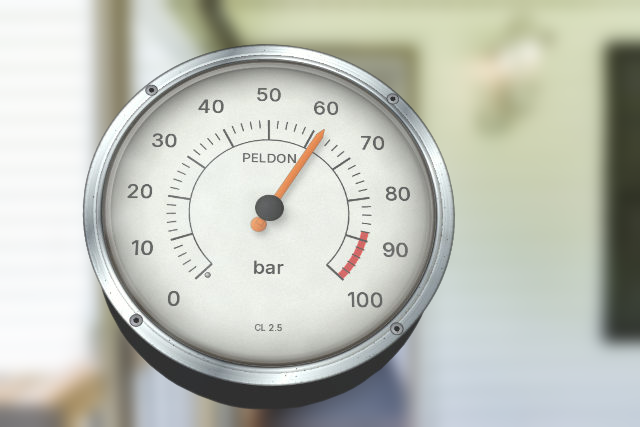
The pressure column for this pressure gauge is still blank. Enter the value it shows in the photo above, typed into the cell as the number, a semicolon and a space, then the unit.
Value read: 62; bar
